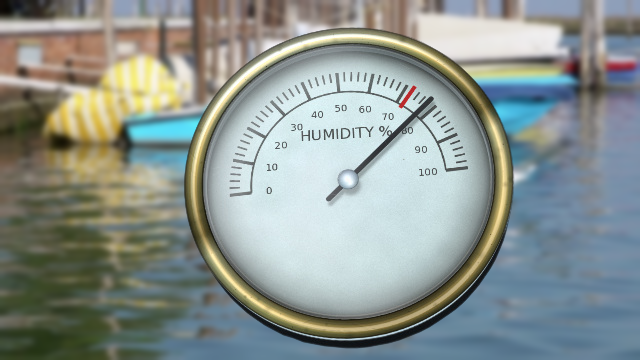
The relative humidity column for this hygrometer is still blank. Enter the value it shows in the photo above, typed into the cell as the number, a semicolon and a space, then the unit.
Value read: 78; %
